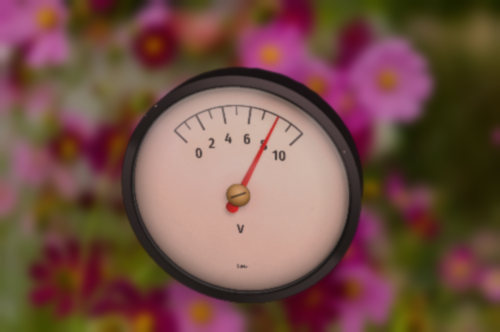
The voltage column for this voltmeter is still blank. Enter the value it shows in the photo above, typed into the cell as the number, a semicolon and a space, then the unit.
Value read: 8; V
